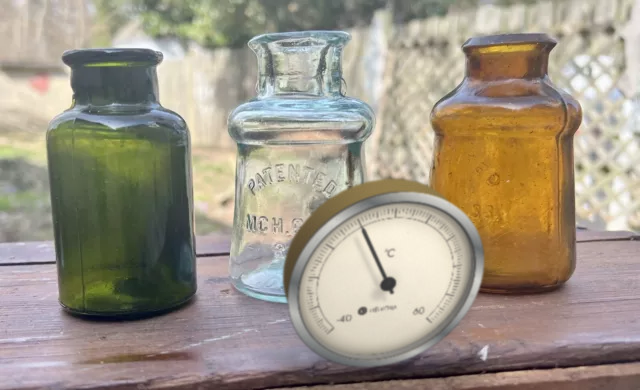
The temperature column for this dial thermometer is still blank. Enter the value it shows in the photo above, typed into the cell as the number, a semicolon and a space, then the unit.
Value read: 0; °C
